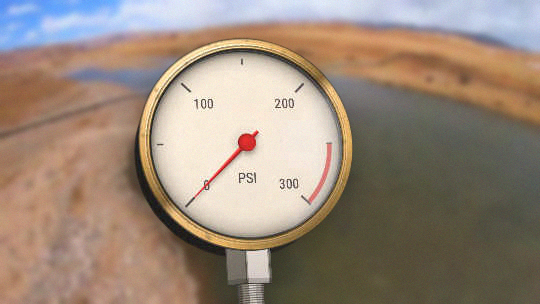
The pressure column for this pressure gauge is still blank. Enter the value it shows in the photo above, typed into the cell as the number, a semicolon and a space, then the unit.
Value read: 0; psi
